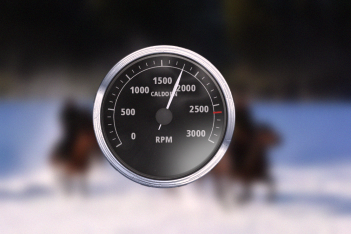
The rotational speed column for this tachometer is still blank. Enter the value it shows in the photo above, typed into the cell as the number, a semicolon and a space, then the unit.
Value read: 1800; rpm
